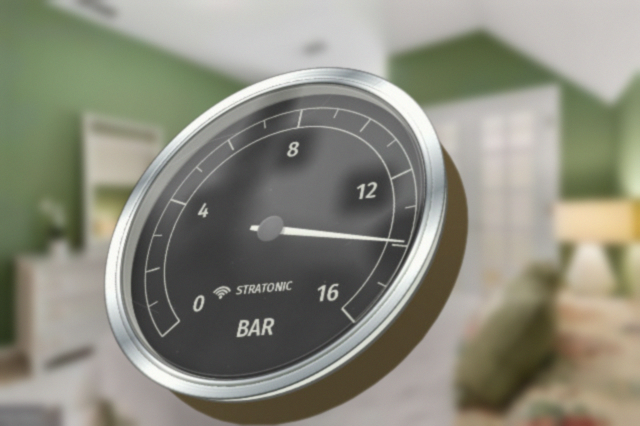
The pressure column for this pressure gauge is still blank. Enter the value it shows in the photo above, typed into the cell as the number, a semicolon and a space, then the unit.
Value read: 14; bar
